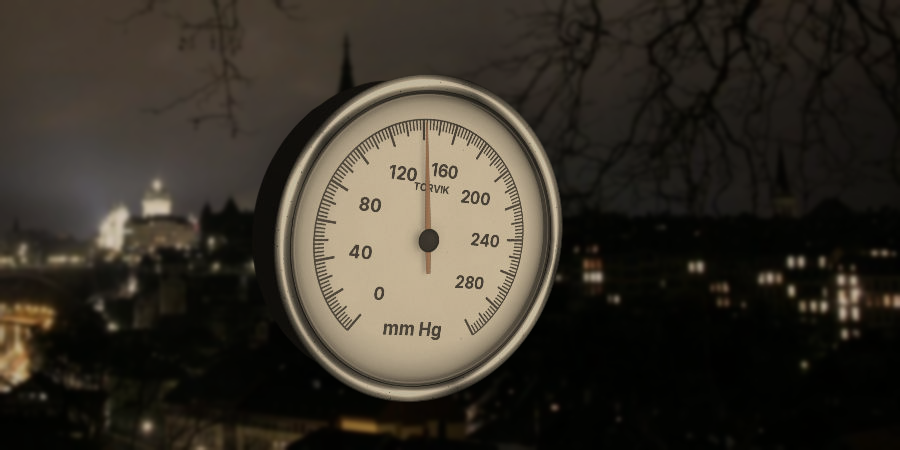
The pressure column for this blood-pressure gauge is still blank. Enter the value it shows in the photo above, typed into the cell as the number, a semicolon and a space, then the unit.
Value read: 140; mmHg
